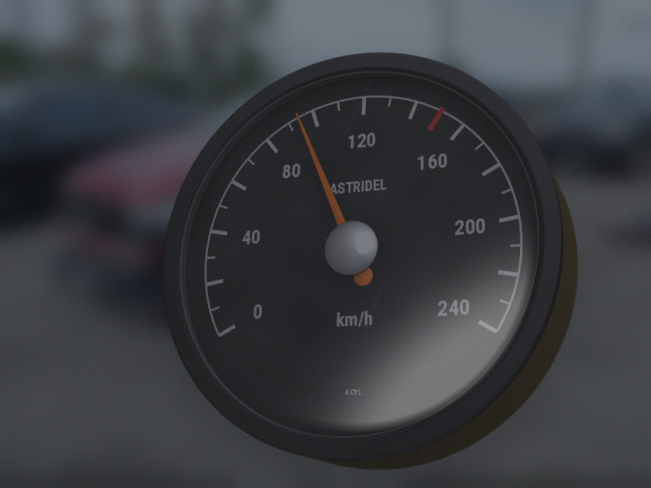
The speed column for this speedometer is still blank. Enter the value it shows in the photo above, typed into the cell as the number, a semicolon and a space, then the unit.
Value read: 95; km/h
